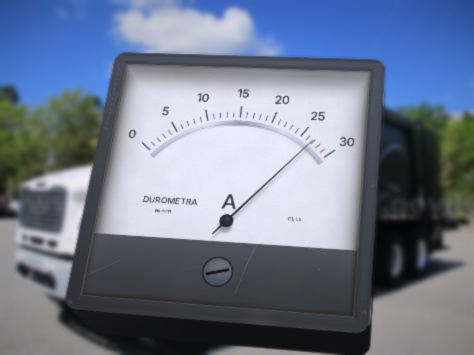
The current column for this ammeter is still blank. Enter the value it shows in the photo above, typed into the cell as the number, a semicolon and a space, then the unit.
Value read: 27; A
